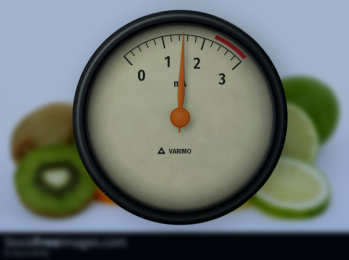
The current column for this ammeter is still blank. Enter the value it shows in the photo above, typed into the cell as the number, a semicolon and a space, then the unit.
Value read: 1.5; mA
